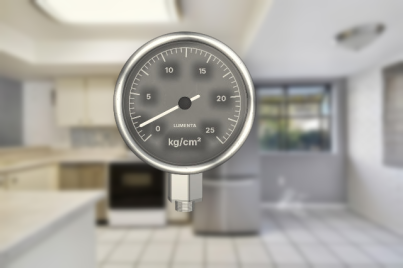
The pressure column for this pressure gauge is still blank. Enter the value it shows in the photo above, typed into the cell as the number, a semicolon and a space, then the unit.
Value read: 1.5; kg/cm²
